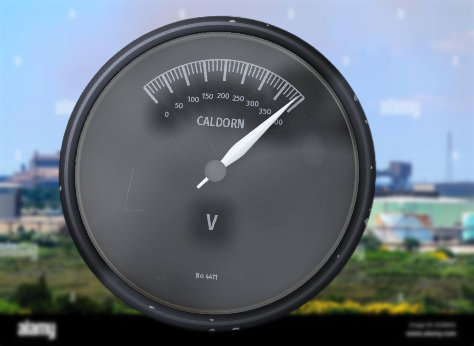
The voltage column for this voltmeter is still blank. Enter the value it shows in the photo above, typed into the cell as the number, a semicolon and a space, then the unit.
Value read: 390; V
